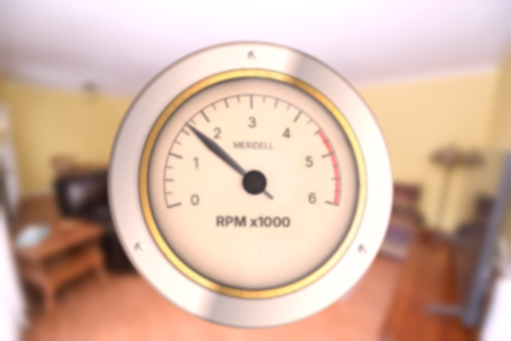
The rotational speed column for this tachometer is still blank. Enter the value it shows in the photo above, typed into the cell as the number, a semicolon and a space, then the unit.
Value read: 1625; rpm
